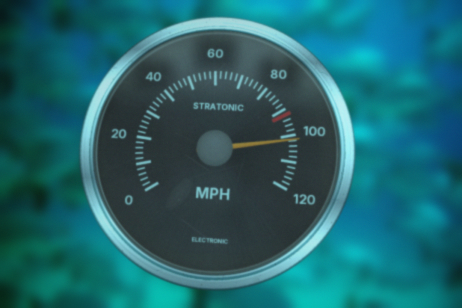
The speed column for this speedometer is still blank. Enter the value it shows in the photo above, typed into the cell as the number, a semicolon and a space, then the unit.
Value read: 102; mph
